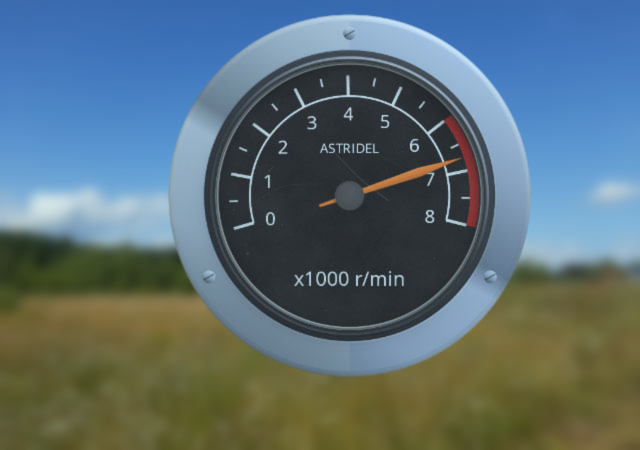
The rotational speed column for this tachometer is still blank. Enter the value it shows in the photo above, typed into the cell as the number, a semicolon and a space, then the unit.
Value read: 6750; rpm
